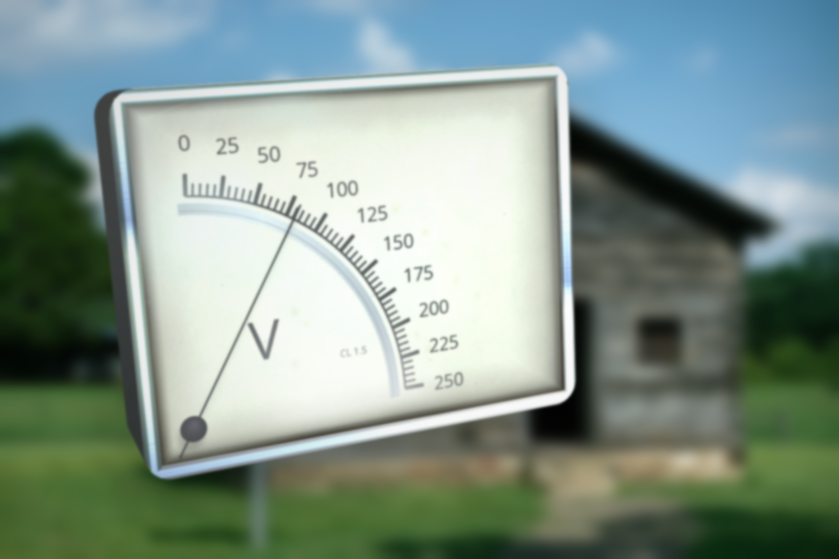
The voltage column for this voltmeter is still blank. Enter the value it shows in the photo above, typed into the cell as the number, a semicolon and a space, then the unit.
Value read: 80; V
